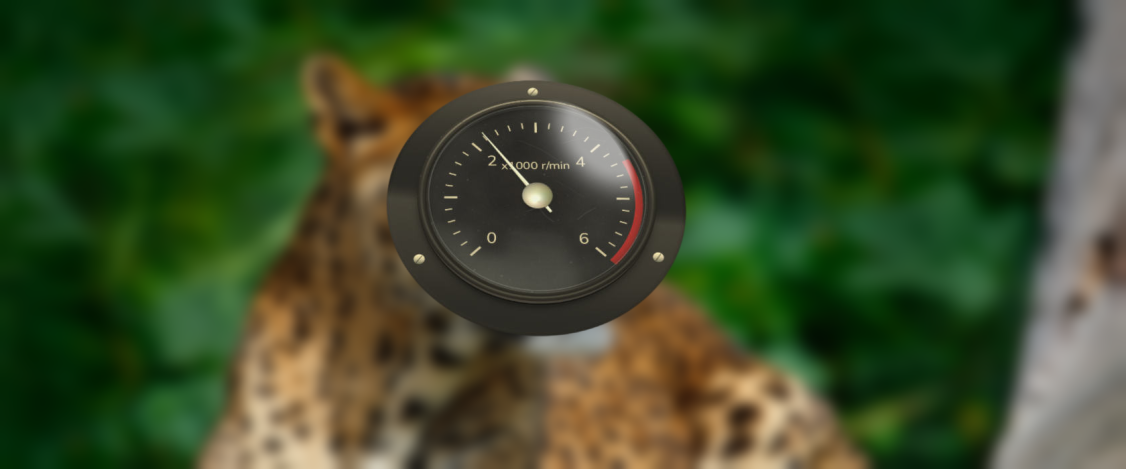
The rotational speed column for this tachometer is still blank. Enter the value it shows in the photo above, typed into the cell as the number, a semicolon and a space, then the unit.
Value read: 2200; rpm
